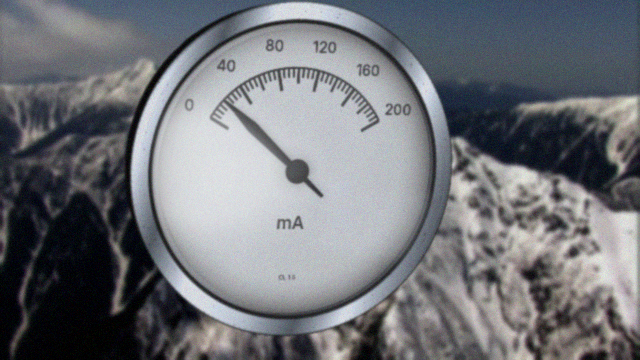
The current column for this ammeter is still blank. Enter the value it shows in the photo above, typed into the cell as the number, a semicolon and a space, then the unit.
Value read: 20; mA
